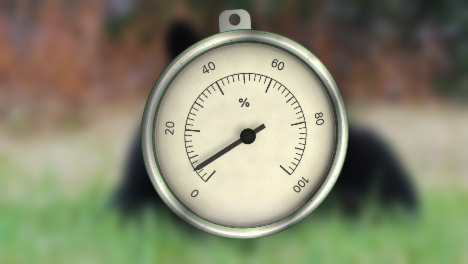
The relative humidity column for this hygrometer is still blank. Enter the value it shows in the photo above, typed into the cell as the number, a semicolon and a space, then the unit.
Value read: 6; %
